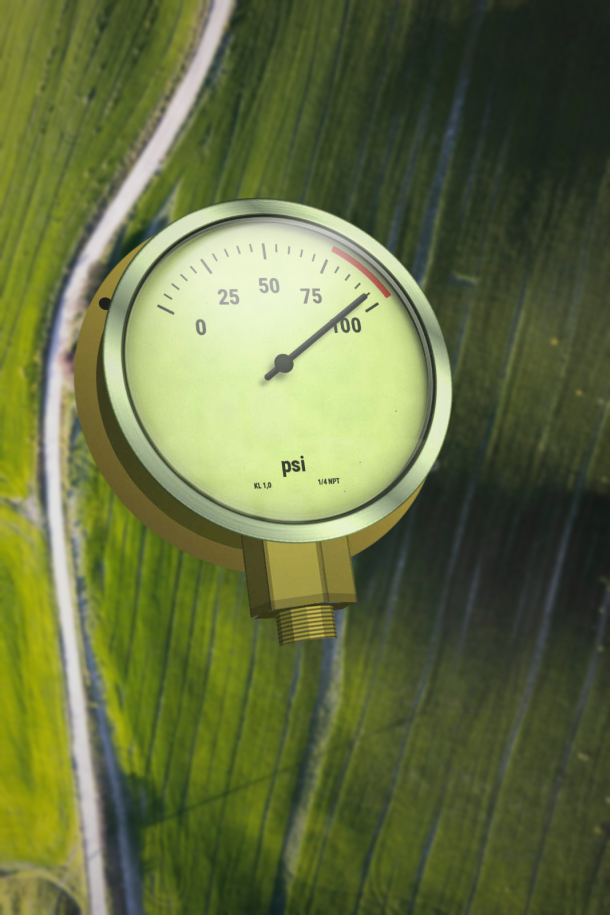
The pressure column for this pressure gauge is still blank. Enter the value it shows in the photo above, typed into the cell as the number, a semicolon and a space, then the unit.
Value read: 95; psi
